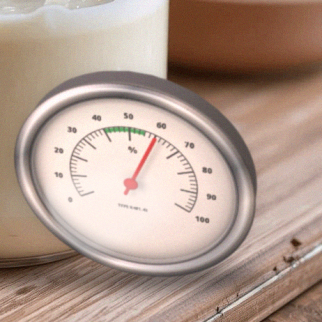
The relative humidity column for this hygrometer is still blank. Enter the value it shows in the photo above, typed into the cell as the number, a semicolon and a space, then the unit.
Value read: 60; %
